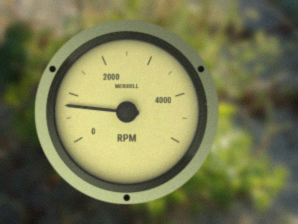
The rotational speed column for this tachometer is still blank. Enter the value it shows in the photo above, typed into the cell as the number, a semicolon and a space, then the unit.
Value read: 750; rpm
